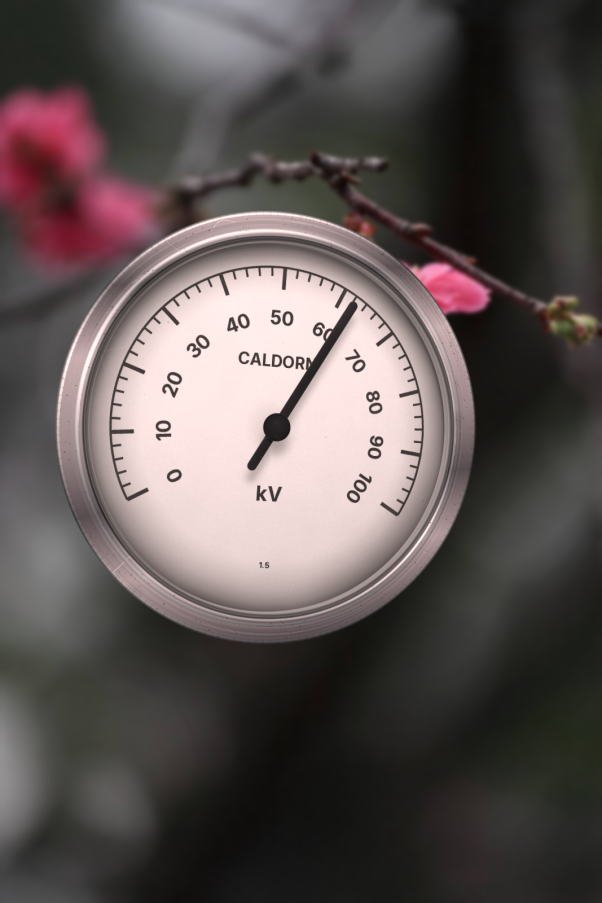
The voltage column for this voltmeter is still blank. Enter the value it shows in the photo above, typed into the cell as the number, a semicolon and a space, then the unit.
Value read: 62; kV
